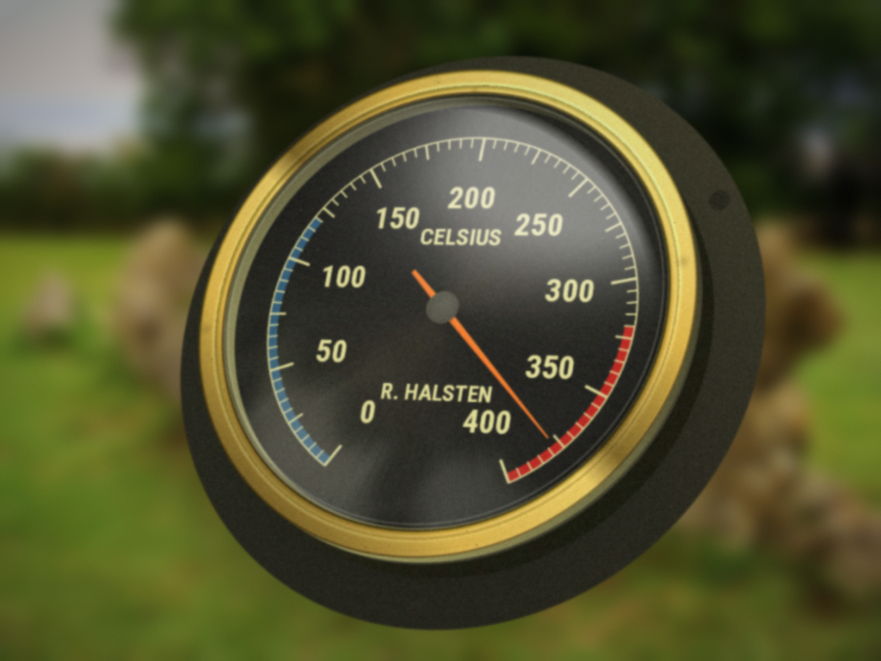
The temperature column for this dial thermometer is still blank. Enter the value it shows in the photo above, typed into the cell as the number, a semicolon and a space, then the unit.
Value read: 377.5; °C
